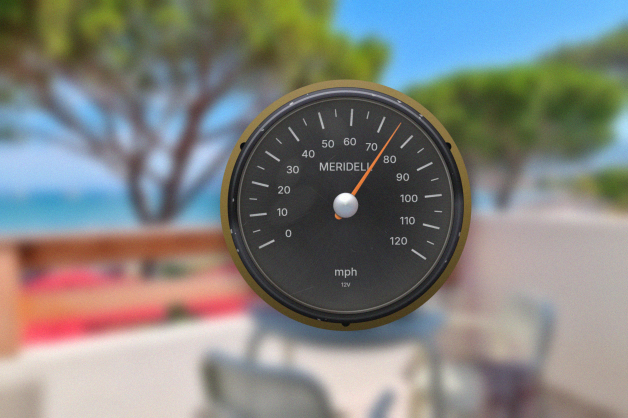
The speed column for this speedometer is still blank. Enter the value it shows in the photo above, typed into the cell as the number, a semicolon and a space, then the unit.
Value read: 75; mph
